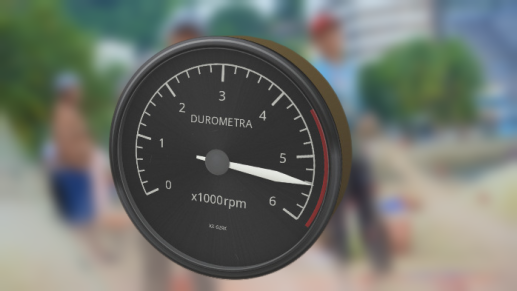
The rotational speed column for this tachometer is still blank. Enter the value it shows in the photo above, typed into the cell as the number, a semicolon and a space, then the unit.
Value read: 5400; rpm
